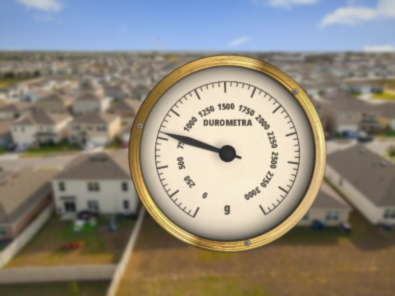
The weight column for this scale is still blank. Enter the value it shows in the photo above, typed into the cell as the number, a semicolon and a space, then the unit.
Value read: 800; g
